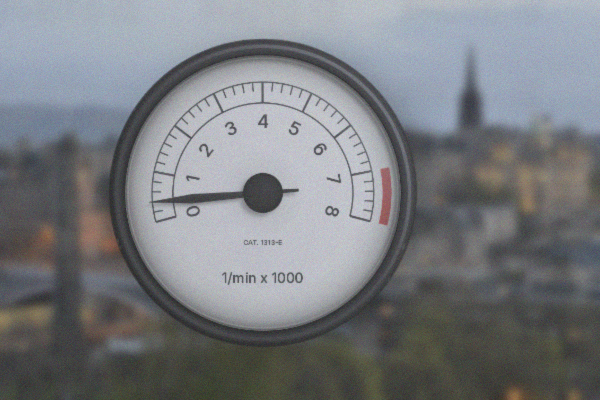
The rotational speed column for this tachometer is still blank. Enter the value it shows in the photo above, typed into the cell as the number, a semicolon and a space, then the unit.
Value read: 400; rpm
